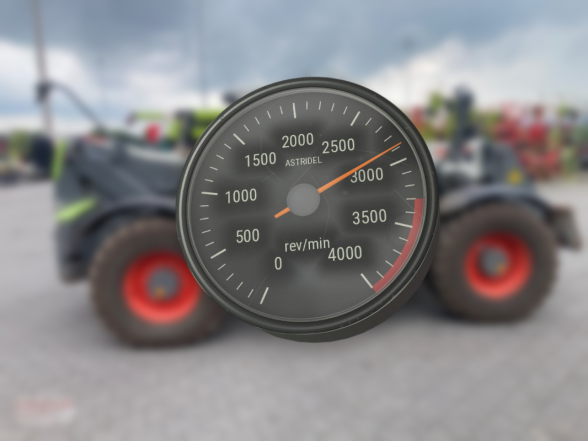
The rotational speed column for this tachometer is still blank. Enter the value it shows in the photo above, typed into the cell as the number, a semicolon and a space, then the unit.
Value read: 2900; rpm
